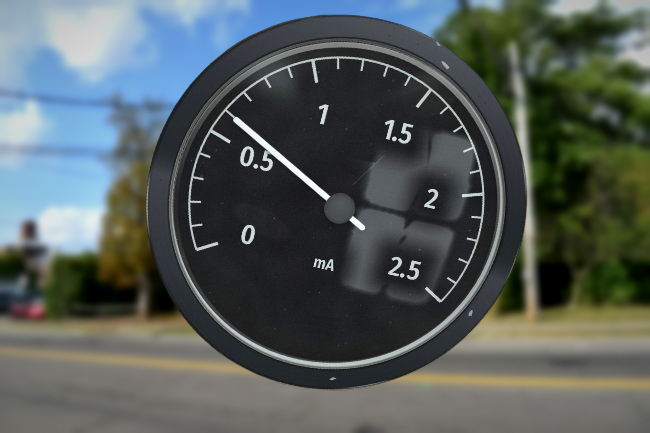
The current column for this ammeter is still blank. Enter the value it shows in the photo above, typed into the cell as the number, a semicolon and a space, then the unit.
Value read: 0.6; mA
